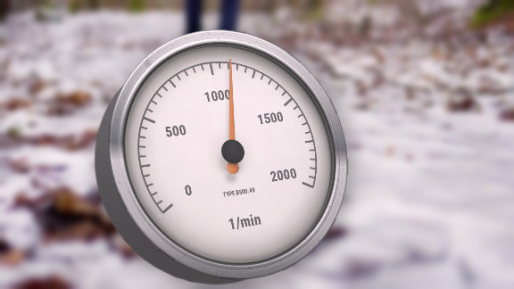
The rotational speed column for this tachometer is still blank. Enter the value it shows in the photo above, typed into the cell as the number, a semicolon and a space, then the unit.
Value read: 1100; rpm
